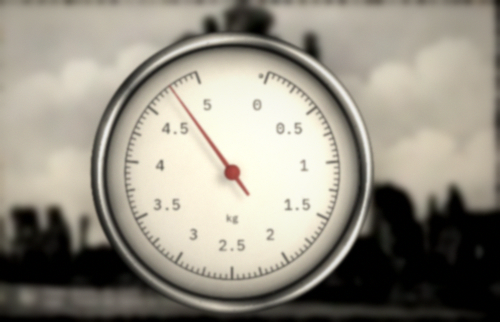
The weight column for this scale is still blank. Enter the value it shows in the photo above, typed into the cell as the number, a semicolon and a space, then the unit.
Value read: 4.75; kg
